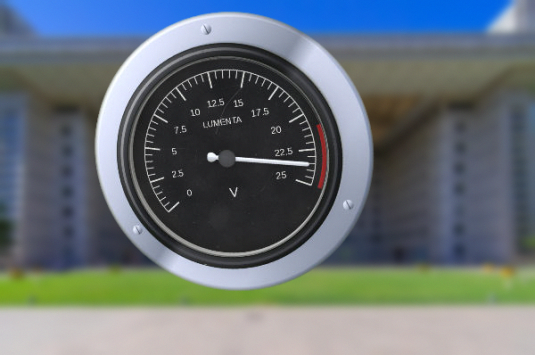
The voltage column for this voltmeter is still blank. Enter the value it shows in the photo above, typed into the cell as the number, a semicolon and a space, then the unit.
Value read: 23.5; V
